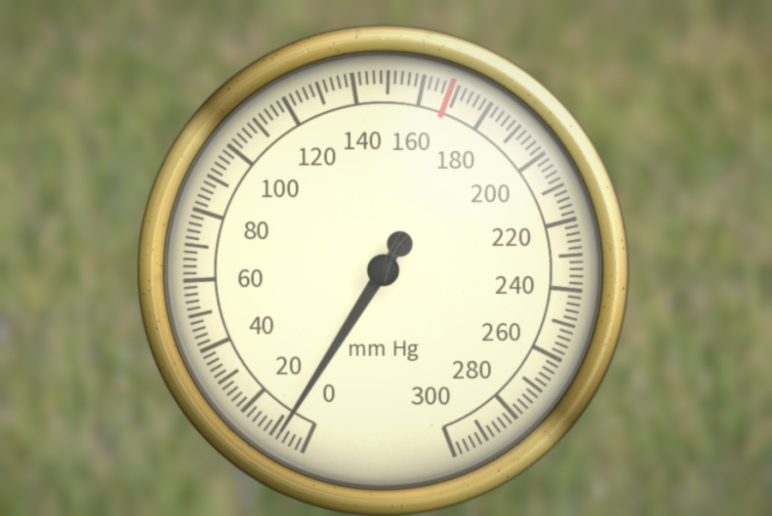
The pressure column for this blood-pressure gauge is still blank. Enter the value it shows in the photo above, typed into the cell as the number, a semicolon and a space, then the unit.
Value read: 8; mmHg
